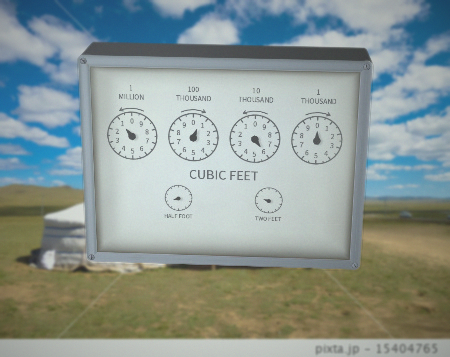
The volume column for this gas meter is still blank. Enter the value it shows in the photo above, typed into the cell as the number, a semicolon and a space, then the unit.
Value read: 106000; ft³
